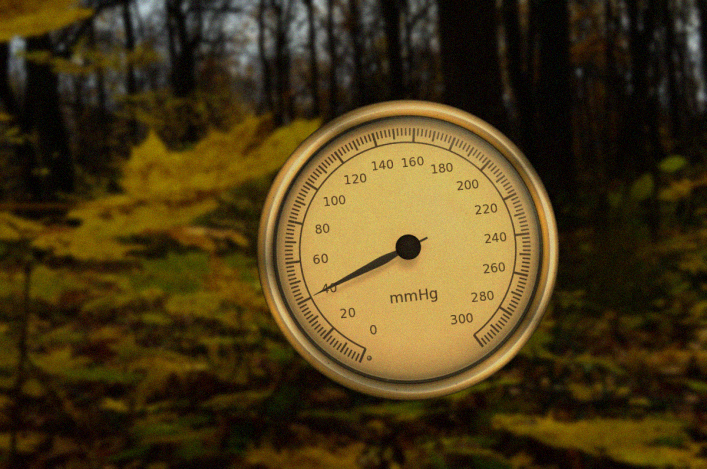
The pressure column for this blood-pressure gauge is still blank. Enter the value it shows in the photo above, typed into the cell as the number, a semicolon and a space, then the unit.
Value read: 40; mmHg
